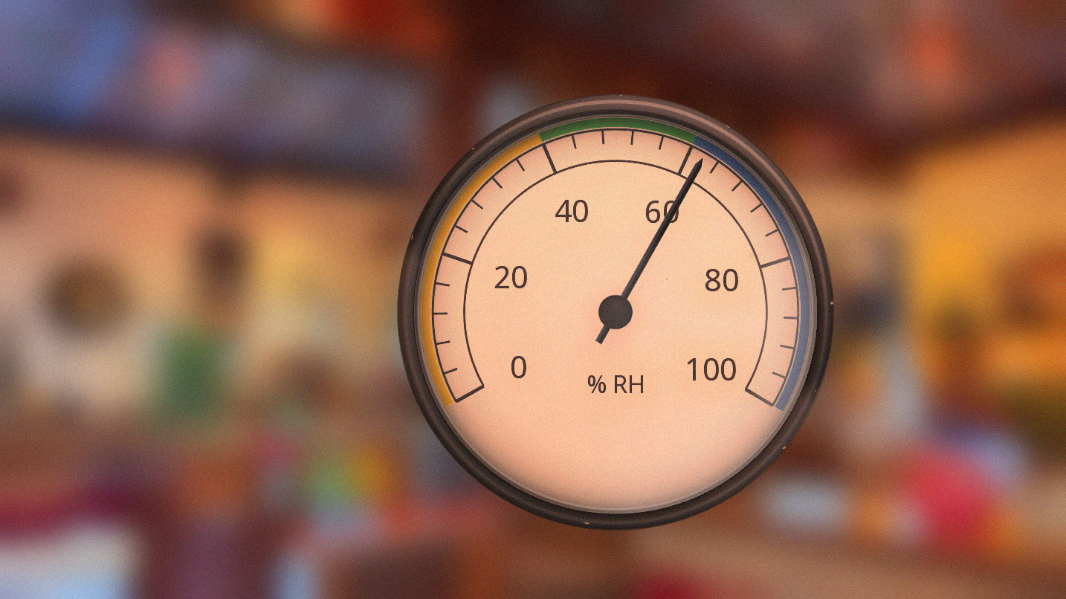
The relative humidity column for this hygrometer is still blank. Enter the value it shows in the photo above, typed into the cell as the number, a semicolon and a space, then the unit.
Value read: 62; %
